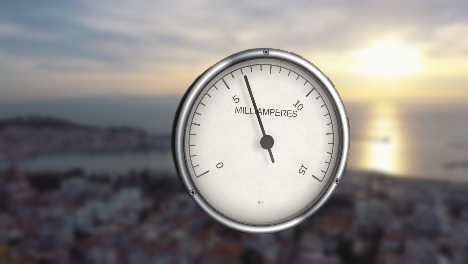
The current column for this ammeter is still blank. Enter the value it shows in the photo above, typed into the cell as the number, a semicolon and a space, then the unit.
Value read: 6; mA
